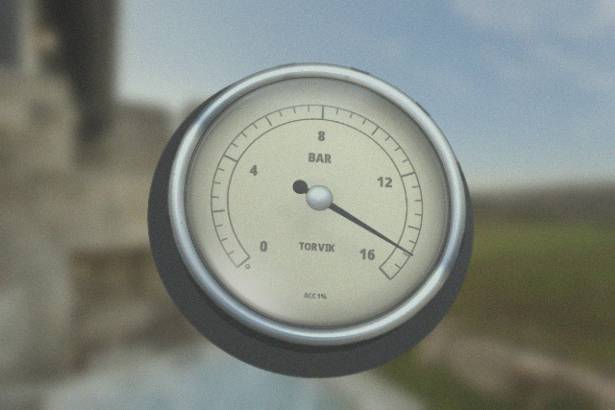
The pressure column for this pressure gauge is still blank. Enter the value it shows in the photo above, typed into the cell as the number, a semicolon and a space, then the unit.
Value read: 15; bar
